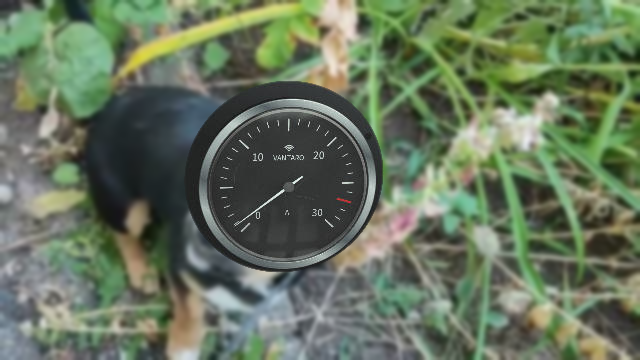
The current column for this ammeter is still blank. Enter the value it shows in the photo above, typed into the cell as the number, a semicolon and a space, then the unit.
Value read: 1; A
